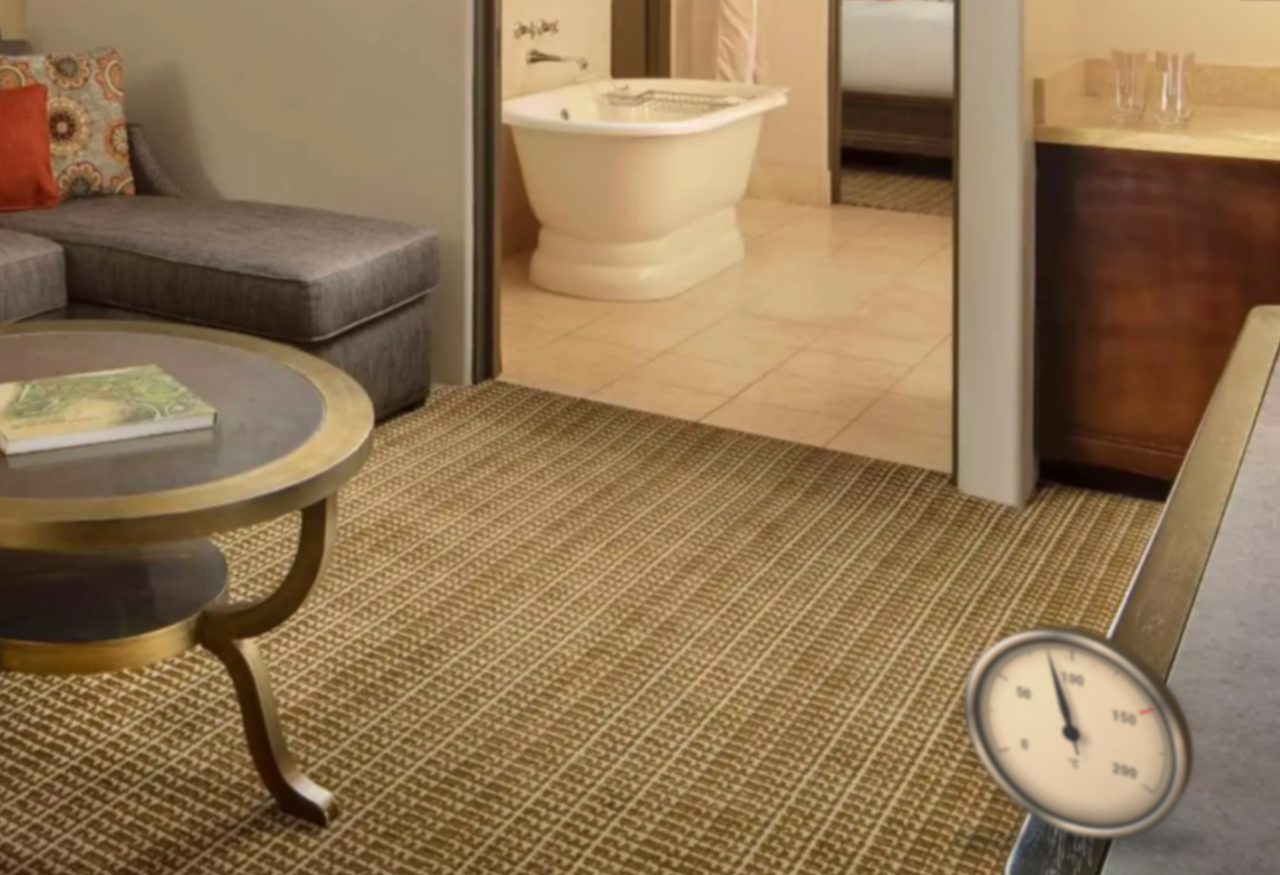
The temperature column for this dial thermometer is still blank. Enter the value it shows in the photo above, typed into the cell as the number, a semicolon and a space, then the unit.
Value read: 87.5; °C
